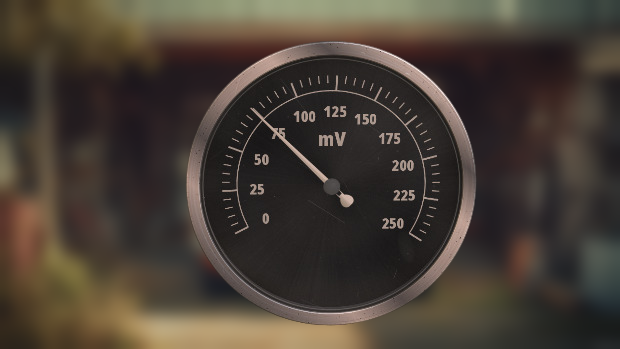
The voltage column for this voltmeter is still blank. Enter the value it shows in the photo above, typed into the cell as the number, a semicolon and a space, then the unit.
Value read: 75; mV
